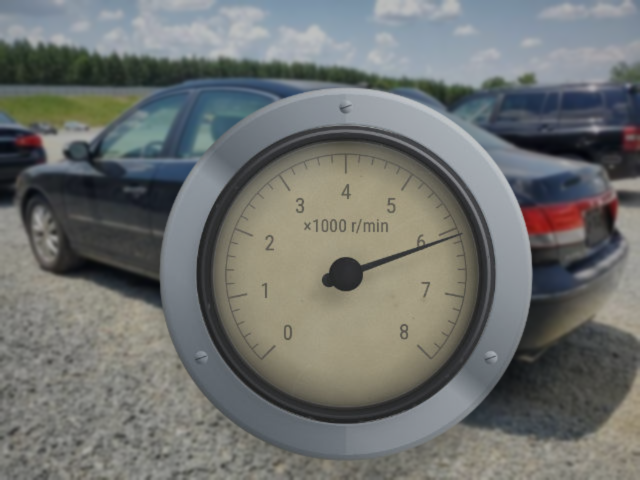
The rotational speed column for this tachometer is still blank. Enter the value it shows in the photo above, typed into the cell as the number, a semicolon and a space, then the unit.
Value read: 6100; rpm
